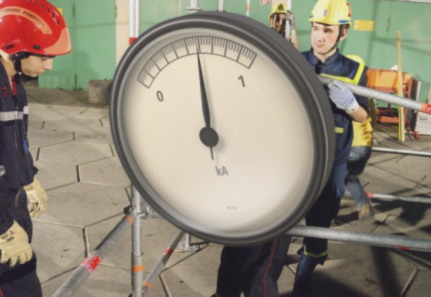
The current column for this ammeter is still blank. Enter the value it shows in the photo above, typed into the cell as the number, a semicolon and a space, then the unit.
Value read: 0.6; kA
